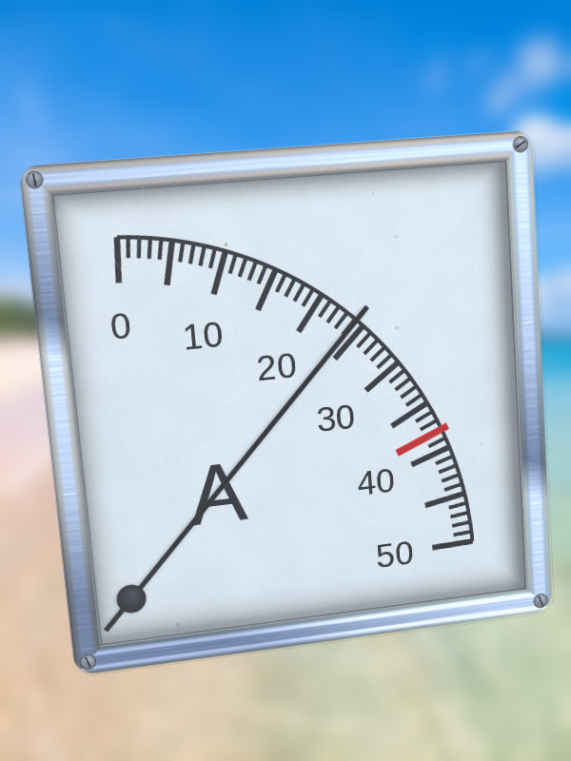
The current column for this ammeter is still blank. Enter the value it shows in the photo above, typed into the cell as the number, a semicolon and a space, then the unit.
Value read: 24; A
